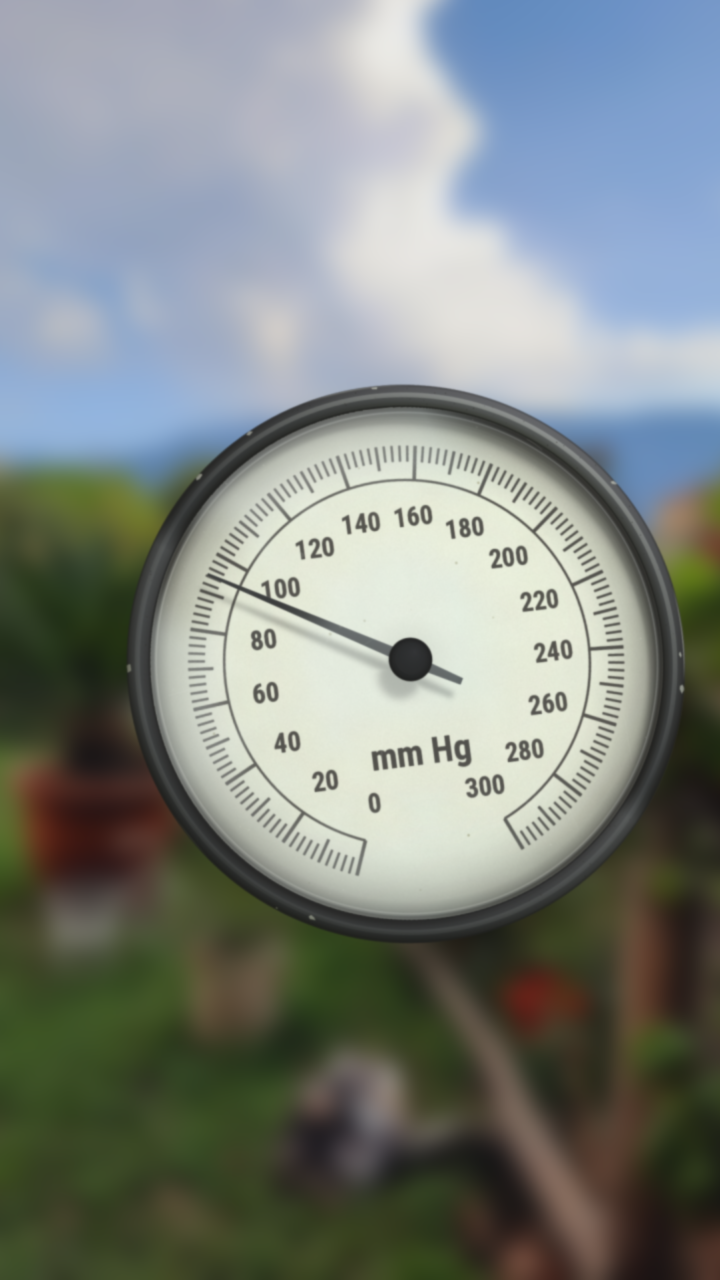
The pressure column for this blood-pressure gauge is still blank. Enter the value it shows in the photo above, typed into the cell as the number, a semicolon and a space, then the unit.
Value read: 94; mmHg
